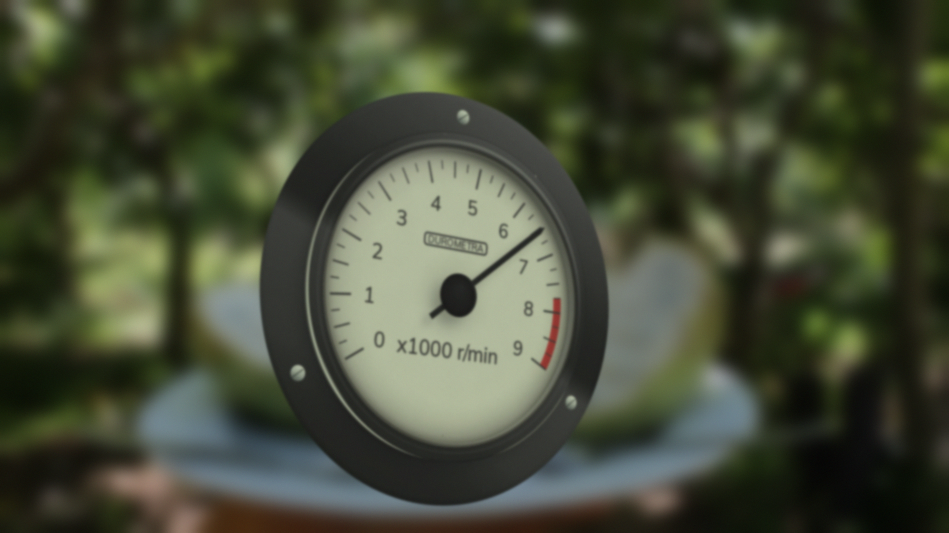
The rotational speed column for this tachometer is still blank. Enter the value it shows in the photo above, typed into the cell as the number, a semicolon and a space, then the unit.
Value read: 6500; rpm
